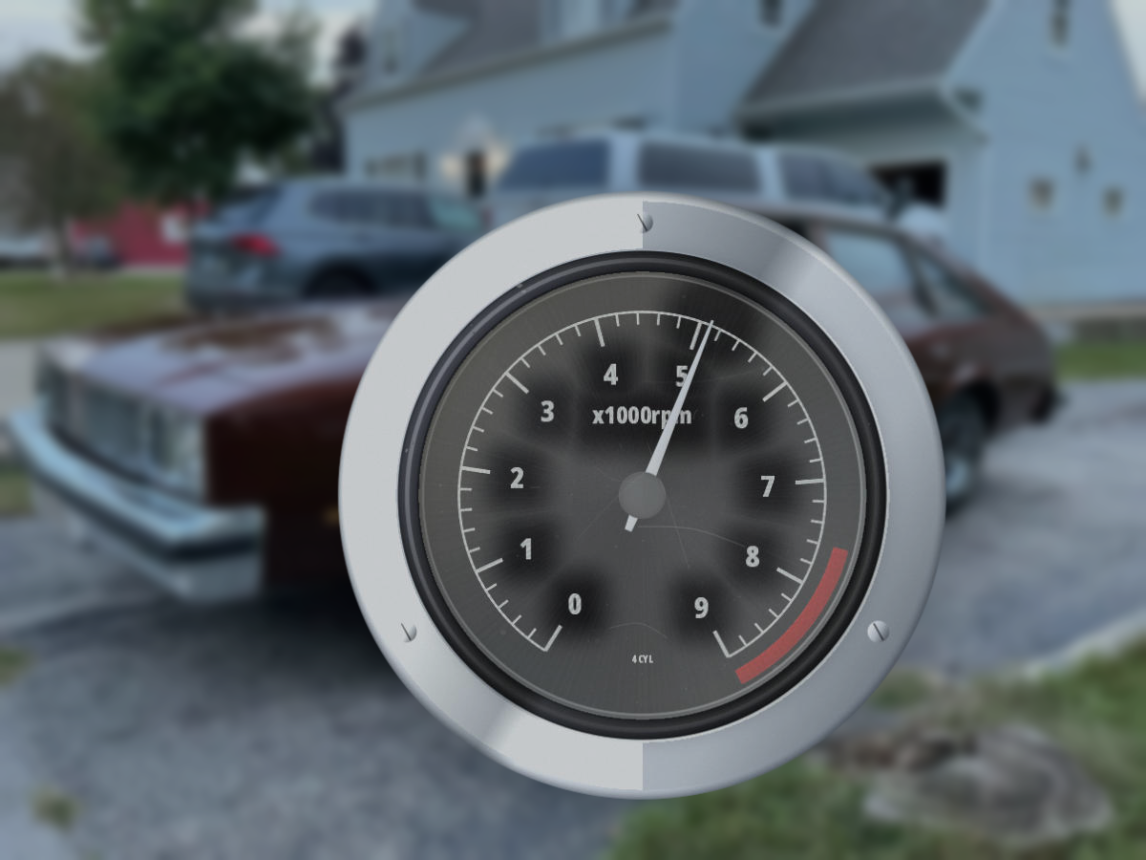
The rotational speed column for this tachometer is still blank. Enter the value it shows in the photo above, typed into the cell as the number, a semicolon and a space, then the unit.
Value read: 5100; rpm
